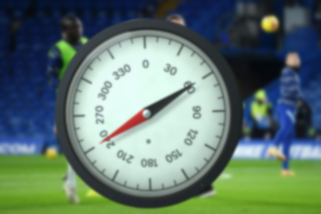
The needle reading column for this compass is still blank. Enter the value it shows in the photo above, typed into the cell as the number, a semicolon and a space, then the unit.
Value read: 240; °
